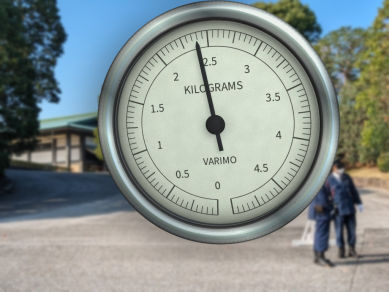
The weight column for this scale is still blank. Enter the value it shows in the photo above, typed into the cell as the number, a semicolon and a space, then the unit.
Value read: 2.4; kg
